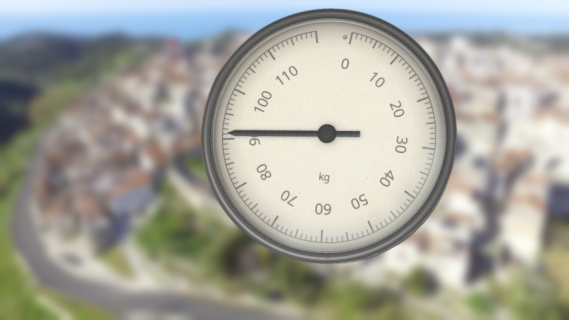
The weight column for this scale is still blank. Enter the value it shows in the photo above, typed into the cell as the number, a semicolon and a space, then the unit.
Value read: 91; kg
